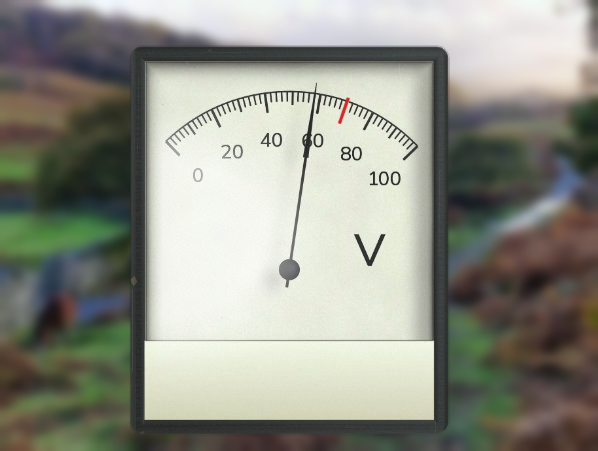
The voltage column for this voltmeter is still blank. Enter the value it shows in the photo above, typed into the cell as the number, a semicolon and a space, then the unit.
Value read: 58; V
